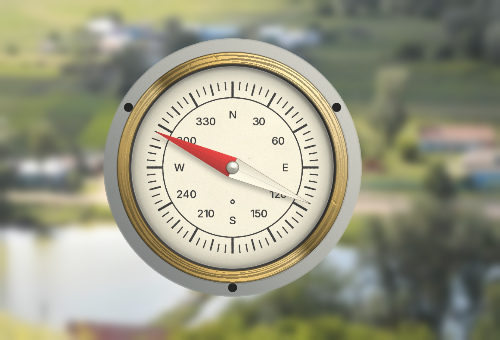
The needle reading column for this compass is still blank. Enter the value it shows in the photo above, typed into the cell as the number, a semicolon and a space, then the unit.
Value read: 295; °
